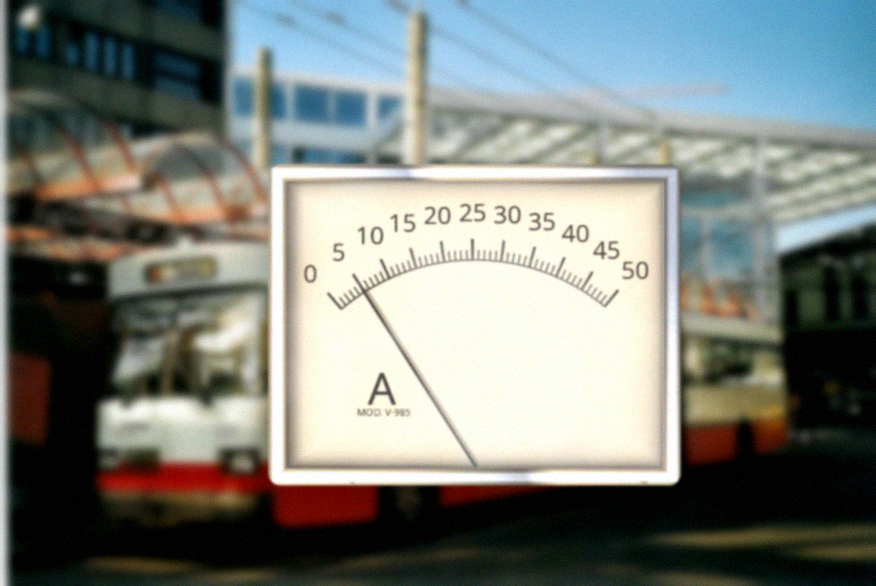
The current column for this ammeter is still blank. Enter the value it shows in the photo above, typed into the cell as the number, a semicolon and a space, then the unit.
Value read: 5; A
